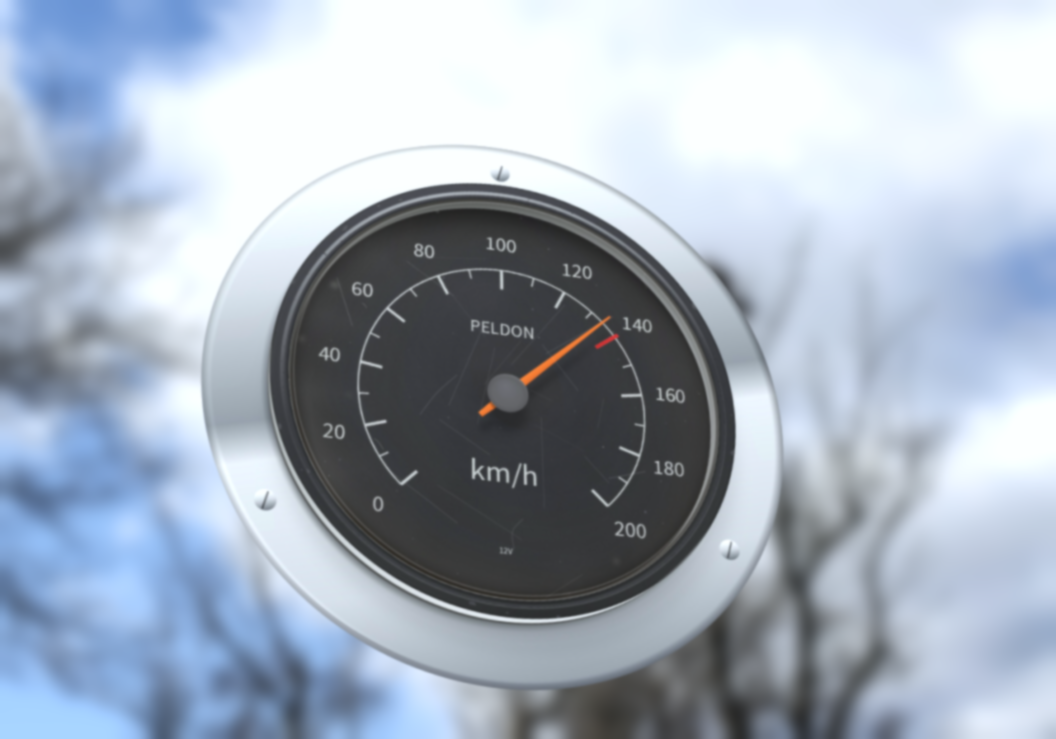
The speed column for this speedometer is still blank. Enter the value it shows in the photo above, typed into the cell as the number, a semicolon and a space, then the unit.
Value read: 135; km/h
